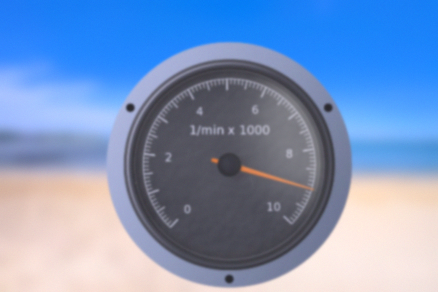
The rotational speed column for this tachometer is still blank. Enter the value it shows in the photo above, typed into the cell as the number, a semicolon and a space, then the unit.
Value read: 9000; rpm
